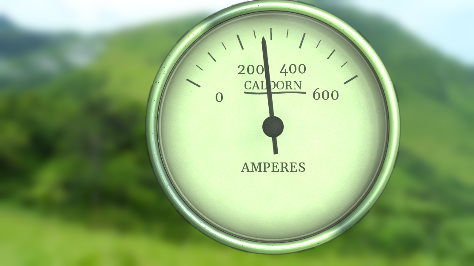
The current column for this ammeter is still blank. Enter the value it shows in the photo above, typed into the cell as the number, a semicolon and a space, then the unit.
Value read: 275; A
